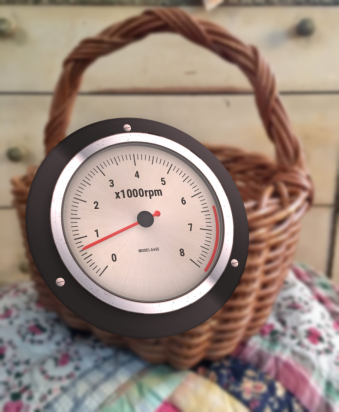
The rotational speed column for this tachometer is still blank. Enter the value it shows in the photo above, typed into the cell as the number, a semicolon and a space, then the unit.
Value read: 700; rpm
